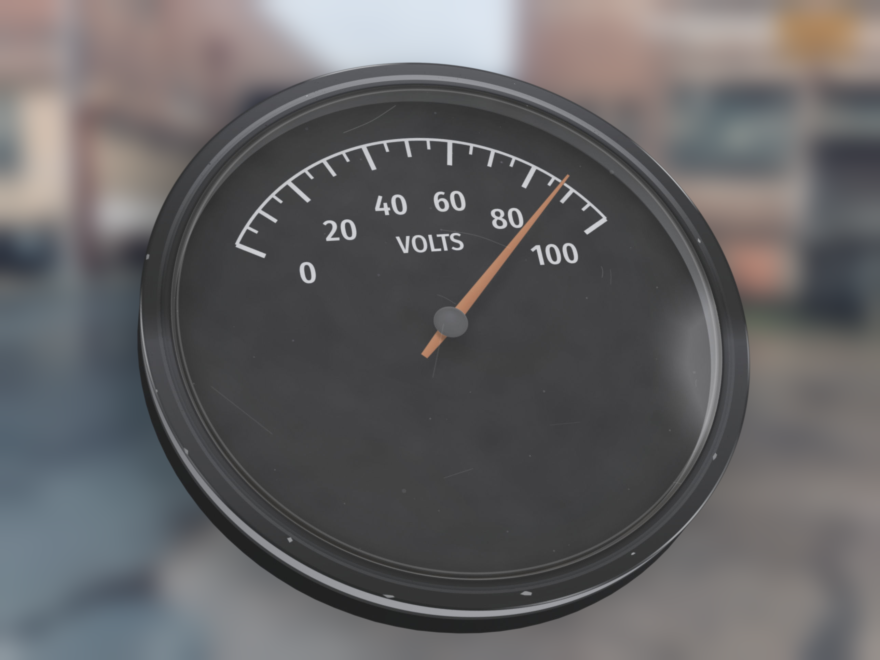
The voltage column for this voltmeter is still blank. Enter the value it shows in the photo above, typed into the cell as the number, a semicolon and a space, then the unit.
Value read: 87.5; V
